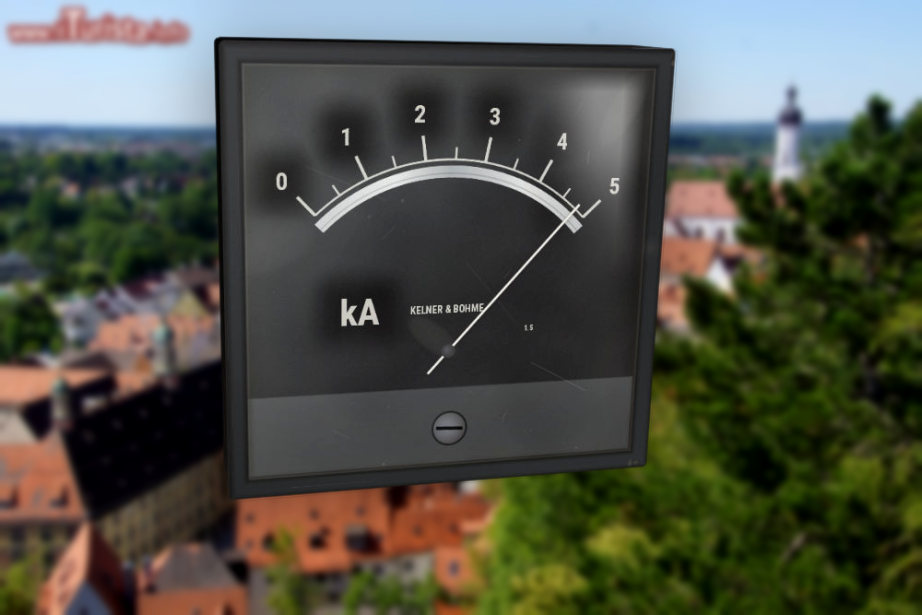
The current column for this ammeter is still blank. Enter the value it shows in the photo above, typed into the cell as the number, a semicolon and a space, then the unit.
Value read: 4.75; kA
